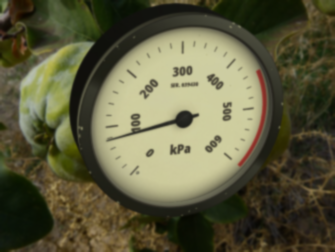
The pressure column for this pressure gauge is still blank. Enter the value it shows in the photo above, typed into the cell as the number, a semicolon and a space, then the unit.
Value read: 80; kPa
